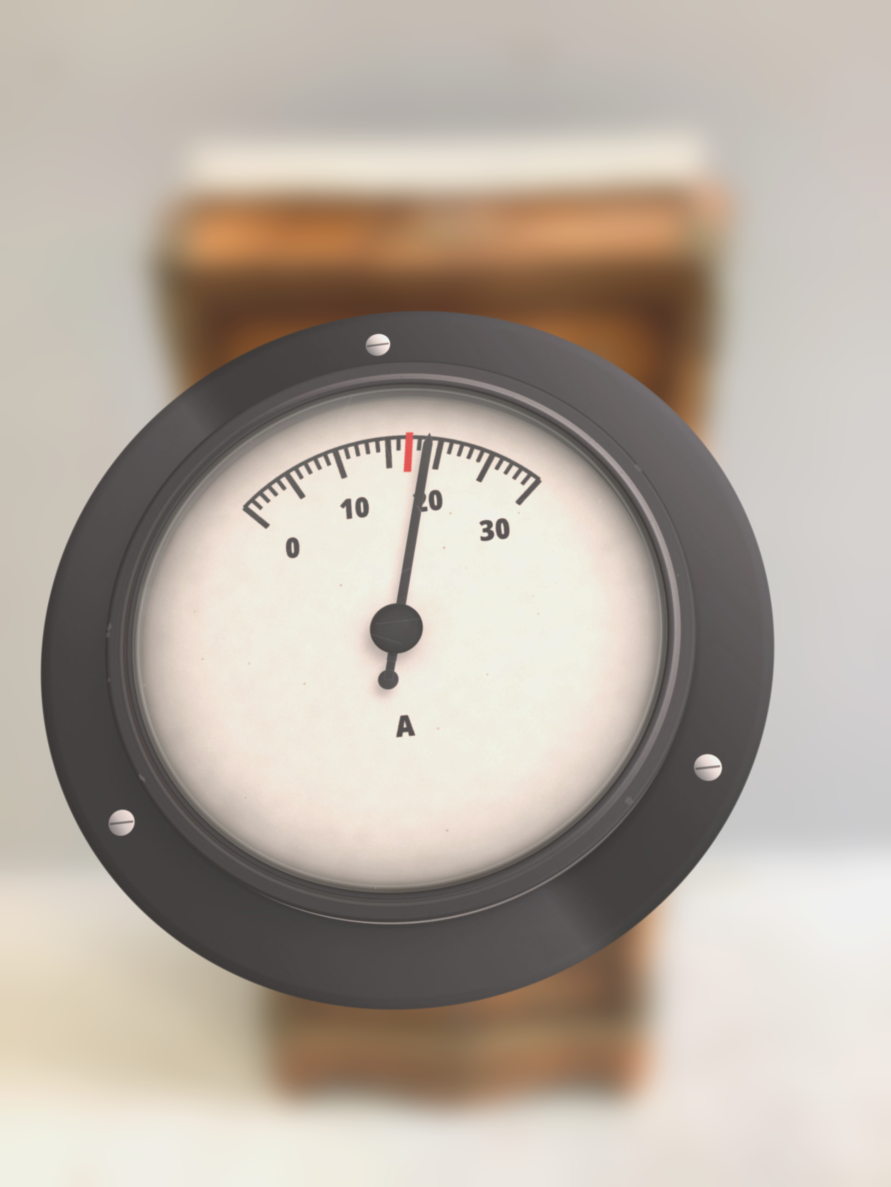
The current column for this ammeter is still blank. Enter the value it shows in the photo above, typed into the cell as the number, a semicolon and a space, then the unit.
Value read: 19; A
